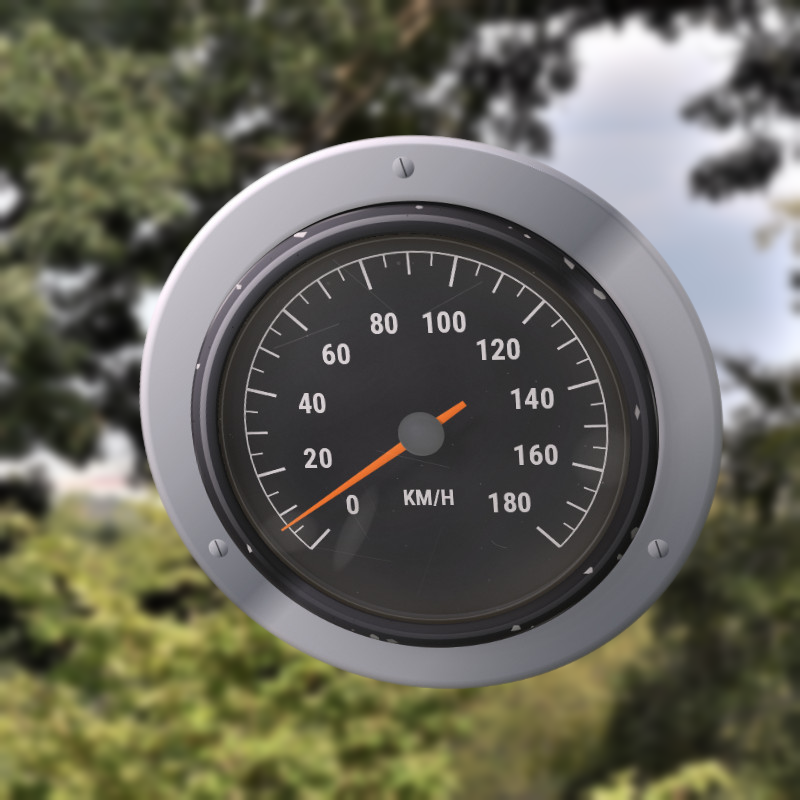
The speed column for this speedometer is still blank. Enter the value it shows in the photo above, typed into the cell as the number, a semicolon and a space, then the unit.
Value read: 7.5; km/h
